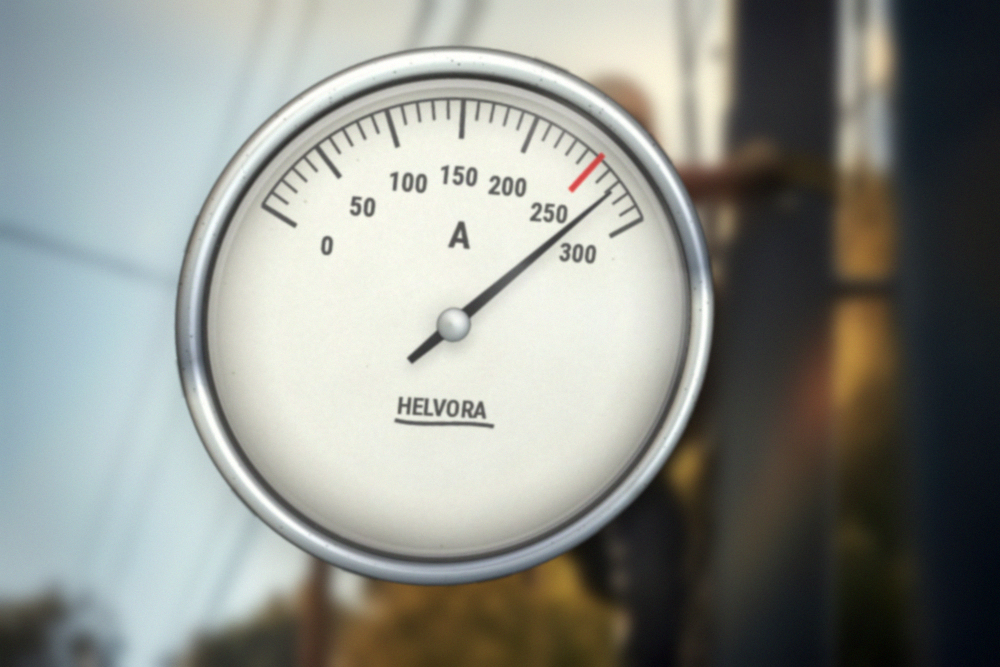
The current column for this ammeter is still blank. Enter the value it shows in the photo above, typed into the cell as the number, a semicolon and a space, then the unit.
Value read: 270; A
